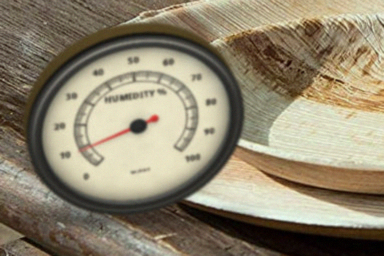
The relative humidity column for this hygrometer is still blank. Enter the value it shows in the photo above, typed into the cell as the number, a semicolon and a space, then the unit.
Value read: 10; %
